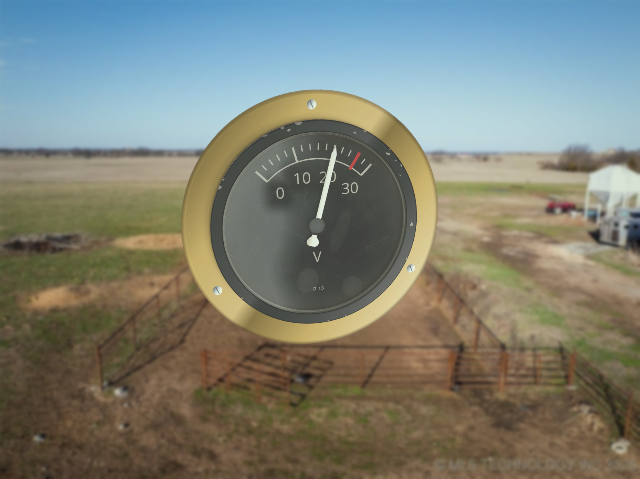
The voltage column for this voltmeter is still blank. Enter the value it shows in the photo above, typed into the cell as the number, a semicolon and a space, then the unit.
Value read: 20; V
